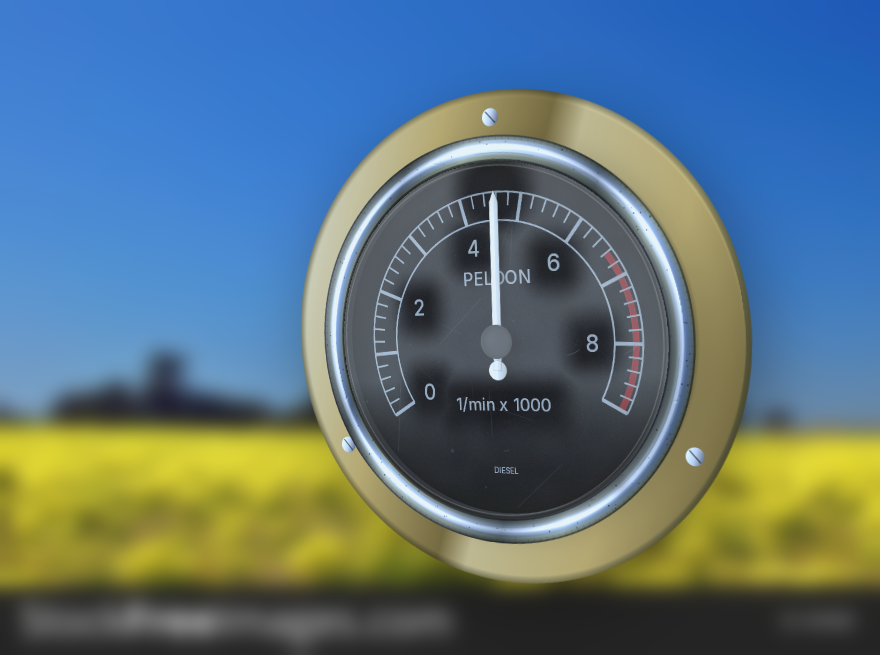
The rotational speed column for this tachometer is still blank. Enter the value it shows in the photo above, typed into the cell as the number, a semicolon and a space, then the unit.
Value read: 4600; rpm
